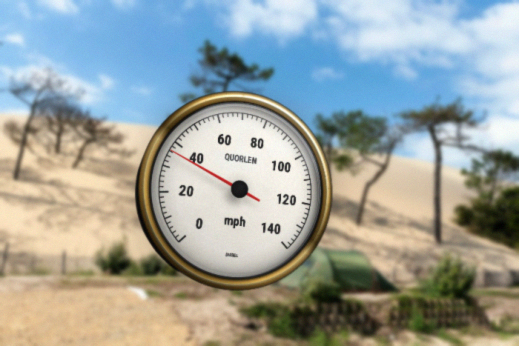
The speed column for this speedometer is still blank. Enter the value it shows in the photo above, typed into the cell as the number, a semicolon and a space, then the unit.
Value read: 36; mph
